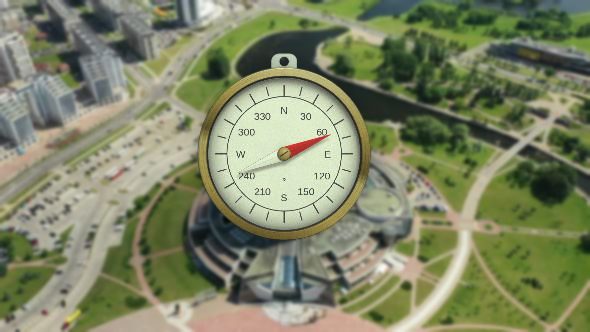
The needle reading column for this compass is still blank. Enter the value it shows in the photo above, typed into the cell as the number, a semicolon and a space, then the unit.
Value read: 67.5; °
